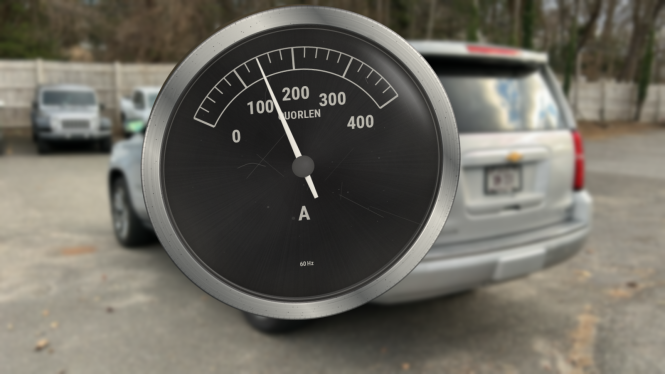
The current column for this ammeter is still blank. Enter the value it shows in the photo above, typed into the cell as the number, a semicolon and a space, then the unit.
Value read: 140; A
